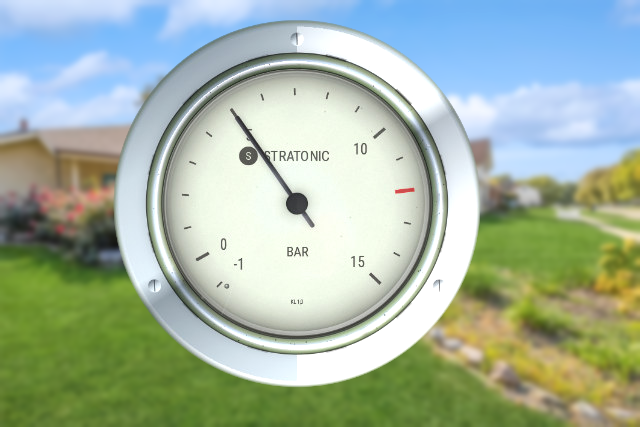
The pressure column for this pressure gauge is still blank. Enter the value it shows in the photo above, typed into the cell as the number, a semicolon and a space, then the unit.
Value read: 5; bar
